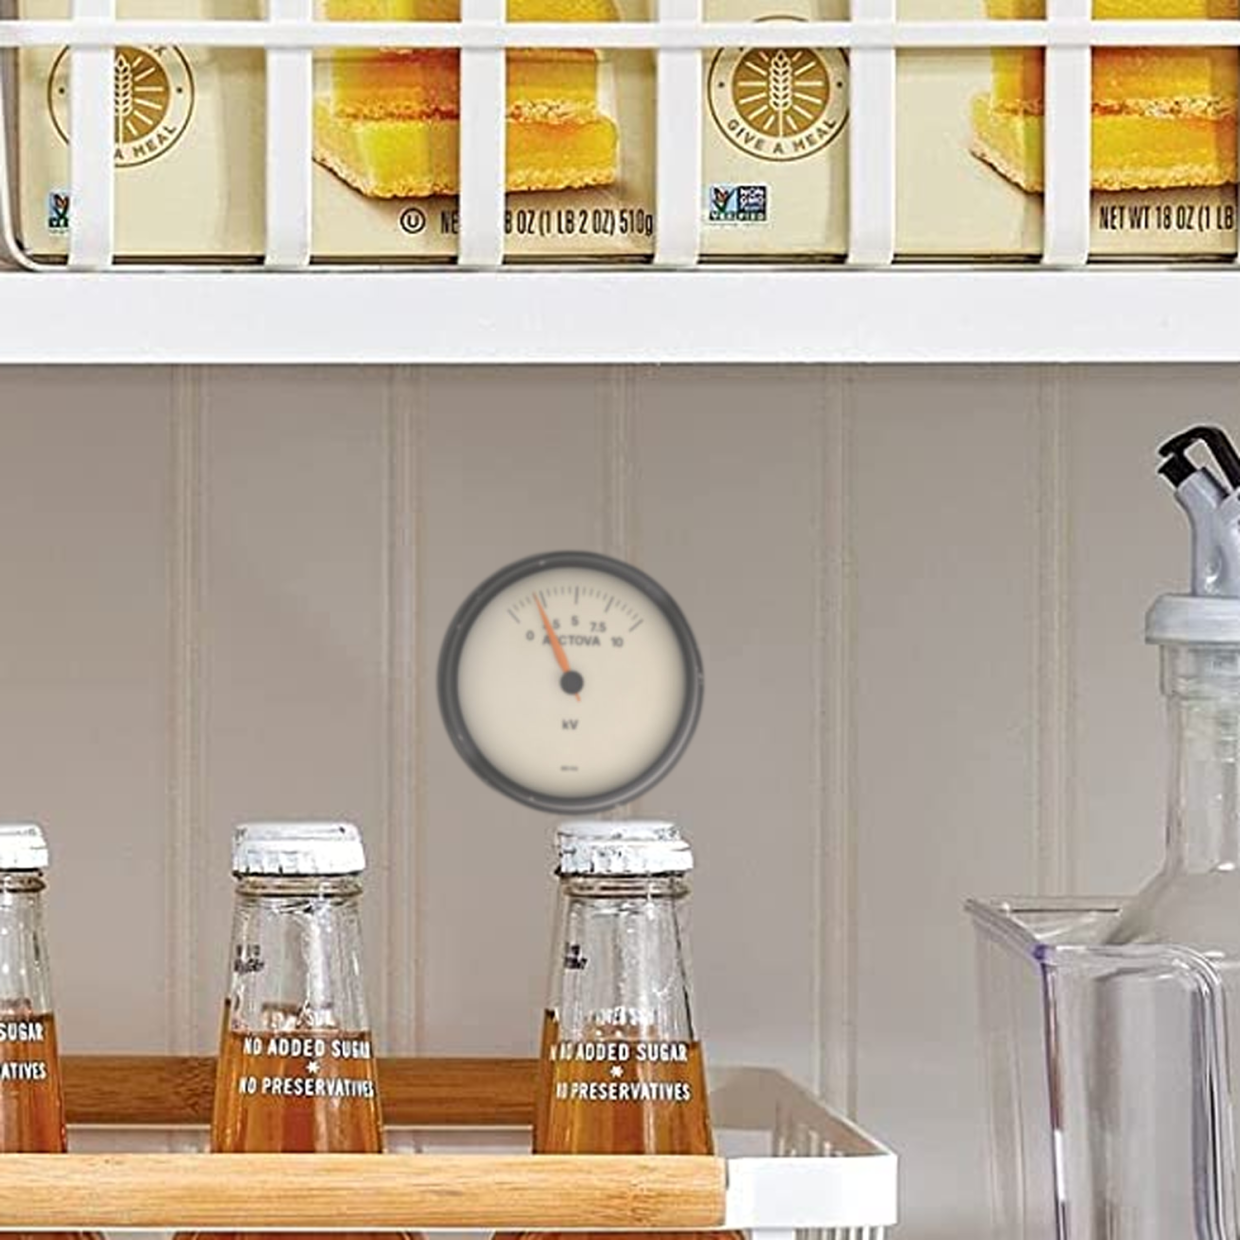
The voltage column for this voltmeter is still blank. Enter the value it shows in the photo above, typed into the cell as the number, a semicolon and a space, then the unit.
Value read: 2; kV
